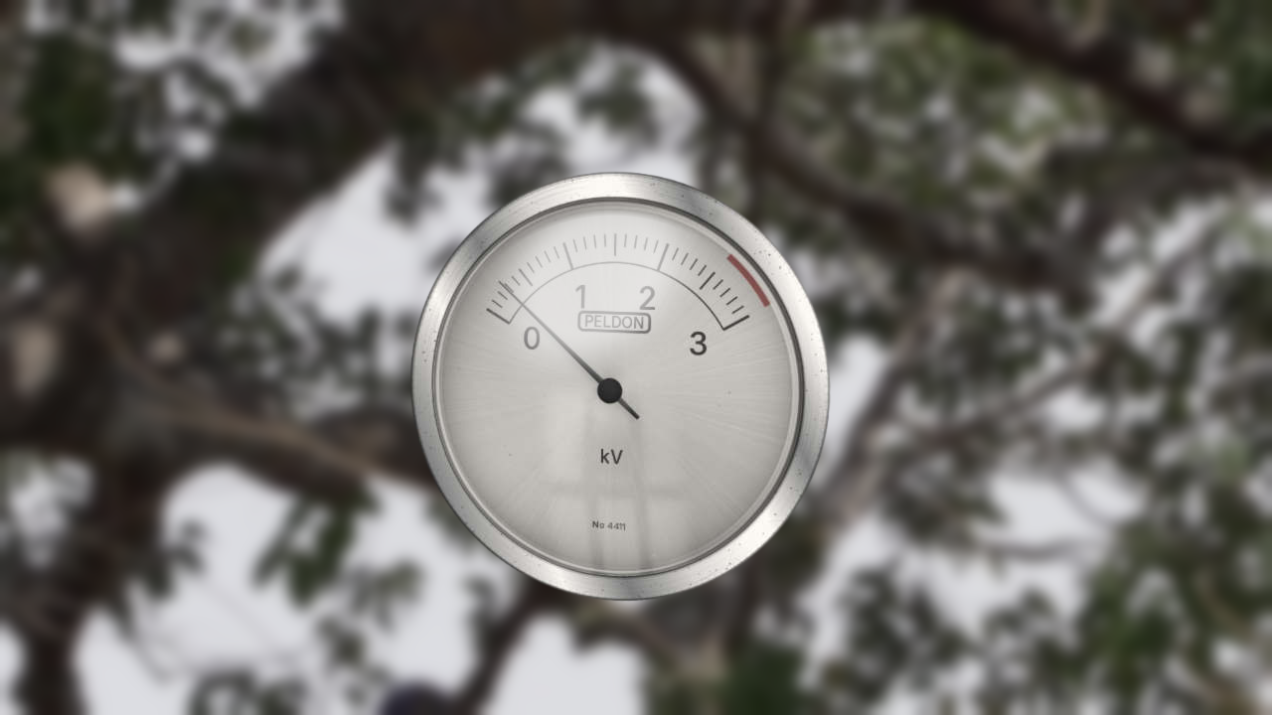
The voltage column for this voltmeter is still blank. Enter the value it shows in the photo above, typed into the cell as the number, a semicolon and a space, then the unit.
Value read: 0.3; kV
